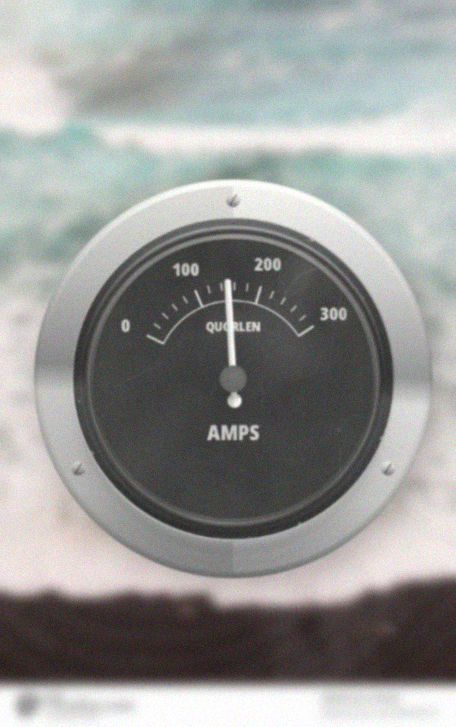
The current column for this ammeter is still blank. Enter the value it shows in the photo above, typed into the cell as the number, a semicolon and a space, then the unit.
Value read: 150; A
